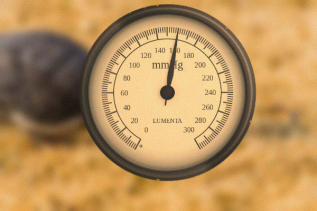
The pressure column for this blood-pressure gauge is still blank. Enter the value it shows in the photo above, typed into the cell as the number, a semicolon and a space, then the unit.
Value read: 160; mmHg
